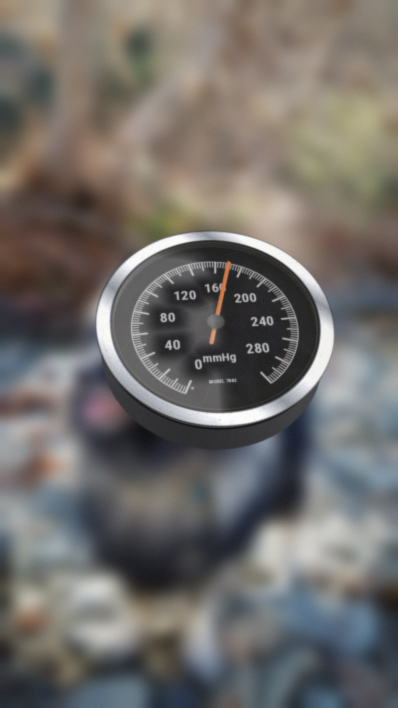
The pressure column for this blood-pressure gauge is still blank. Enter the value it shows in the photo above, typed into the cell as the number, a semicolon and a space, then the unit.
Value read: 170; mmHg
